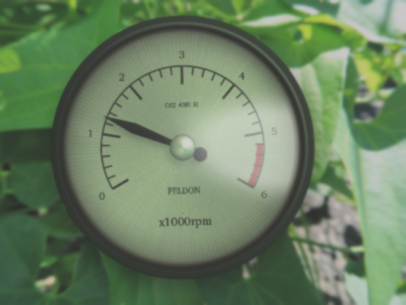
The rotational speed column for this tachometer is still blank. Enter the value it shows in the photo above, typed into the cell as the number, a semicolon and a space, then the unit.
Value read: 1300; rpm
